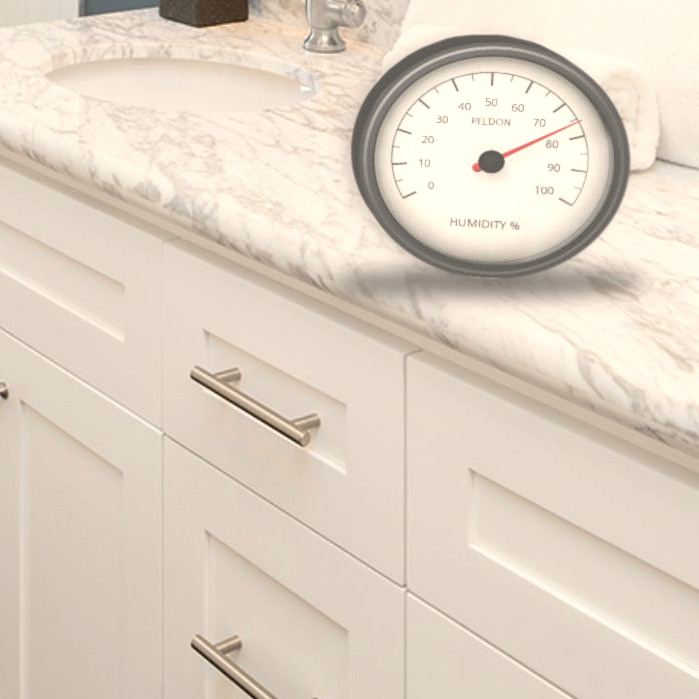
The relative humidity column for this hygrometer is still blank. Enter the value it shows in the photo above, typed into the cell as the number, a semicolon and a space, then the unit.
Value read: 75; %
